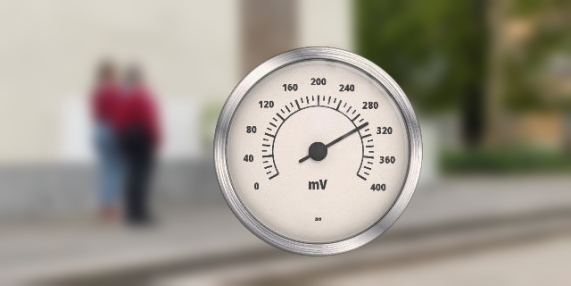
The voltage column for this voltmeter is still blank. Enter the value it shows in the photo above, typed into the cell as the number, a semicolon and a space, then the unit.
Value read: 300; mV
